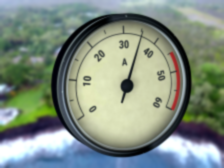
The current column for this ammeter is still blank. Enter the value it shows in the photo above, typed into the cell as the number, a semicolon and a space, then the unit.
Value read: 35; A
